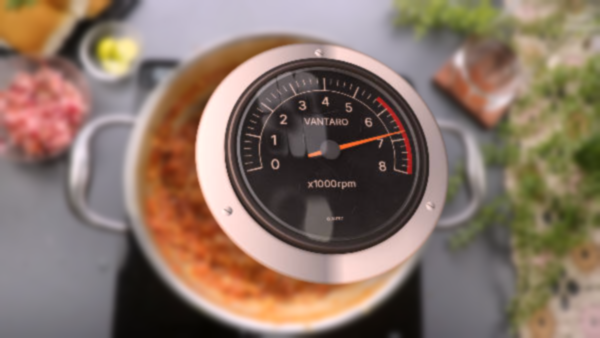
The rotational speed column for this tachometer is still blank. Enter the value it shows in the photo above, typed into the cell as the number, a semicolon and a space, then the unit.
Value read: 6800; rpm
